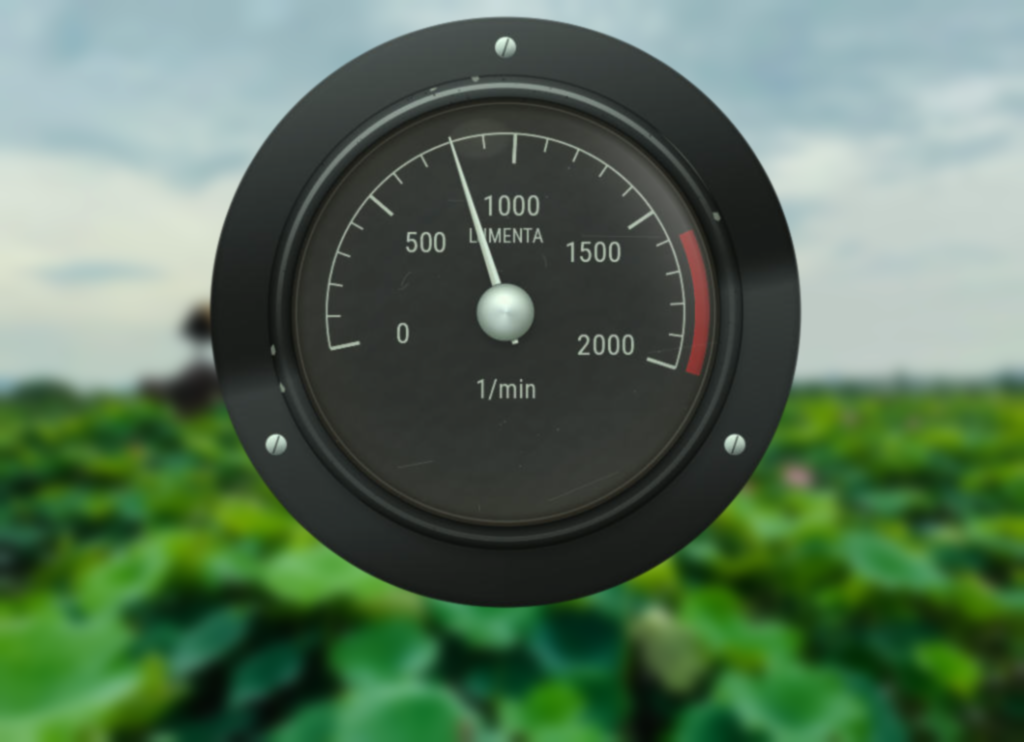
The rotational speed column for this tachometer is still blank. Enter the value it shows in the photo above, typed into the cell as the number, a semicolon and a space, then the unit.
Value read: 800; rpm
